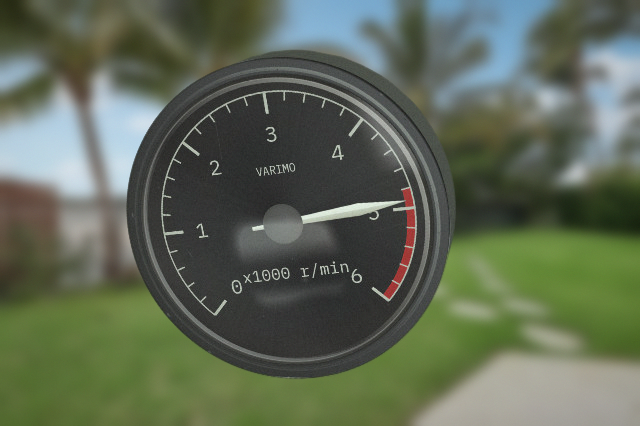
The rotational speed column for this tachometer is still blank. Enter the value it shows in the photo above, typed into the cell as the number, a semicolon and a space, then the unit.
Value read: 4900; rpm
